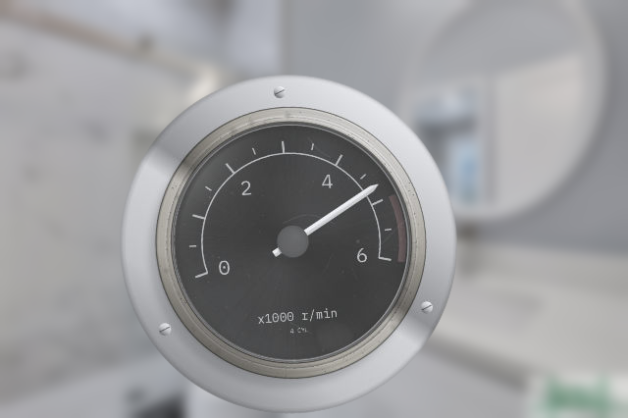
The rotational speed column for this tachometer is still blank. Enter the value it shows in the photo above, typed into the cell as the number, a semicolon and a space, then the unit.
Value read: 4750; rpm
